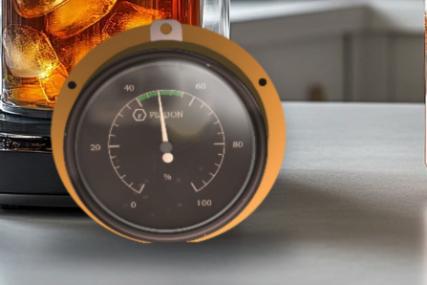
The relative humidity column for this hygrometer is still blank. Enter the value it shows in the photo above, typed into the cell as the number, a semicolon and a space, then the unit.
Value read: 48; %
